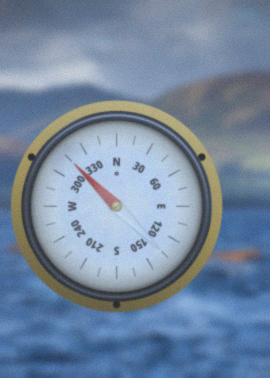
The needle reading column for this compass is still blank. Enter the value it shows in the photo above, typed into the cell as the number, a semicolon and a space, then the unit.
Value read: 315; °
